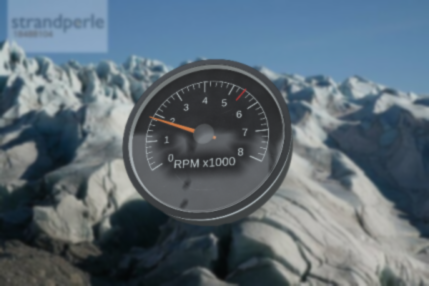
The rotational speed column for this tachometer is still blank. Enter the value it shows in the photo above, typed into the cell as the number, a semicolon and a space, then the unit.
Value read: 1800; rpm
